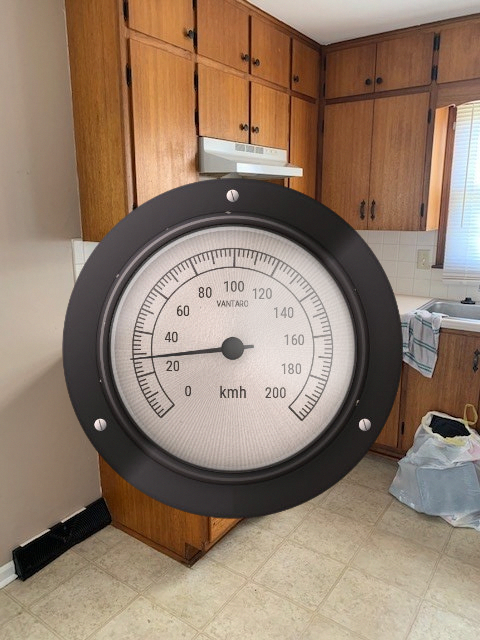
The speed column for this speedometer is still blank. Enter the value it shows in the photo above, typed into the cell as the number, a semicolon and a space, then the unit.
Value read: 28; km/h
